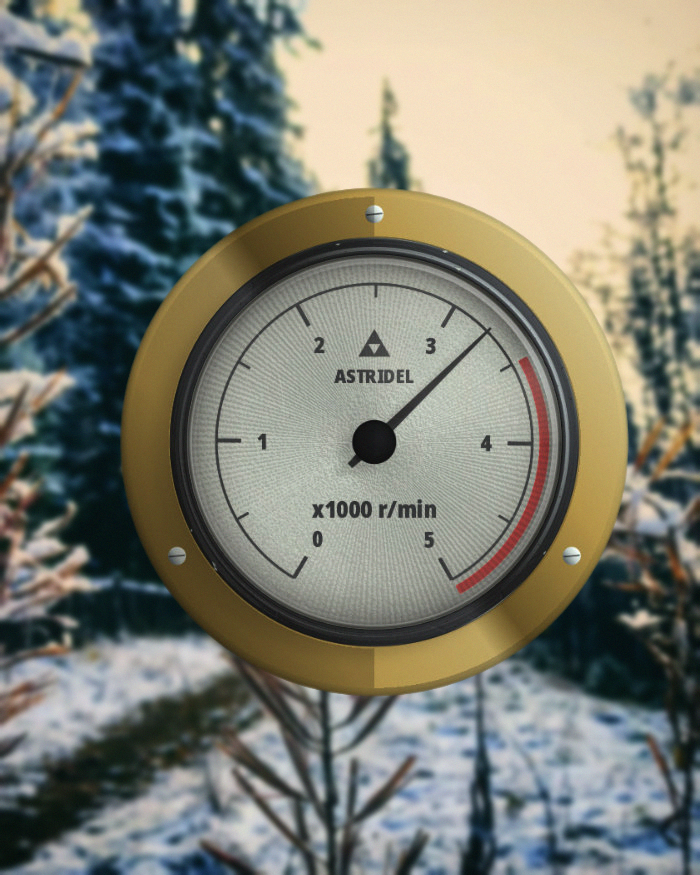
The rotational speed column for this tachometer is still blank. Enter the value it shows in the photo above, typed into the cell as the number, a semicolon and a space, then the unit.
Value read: 3250; rpm
